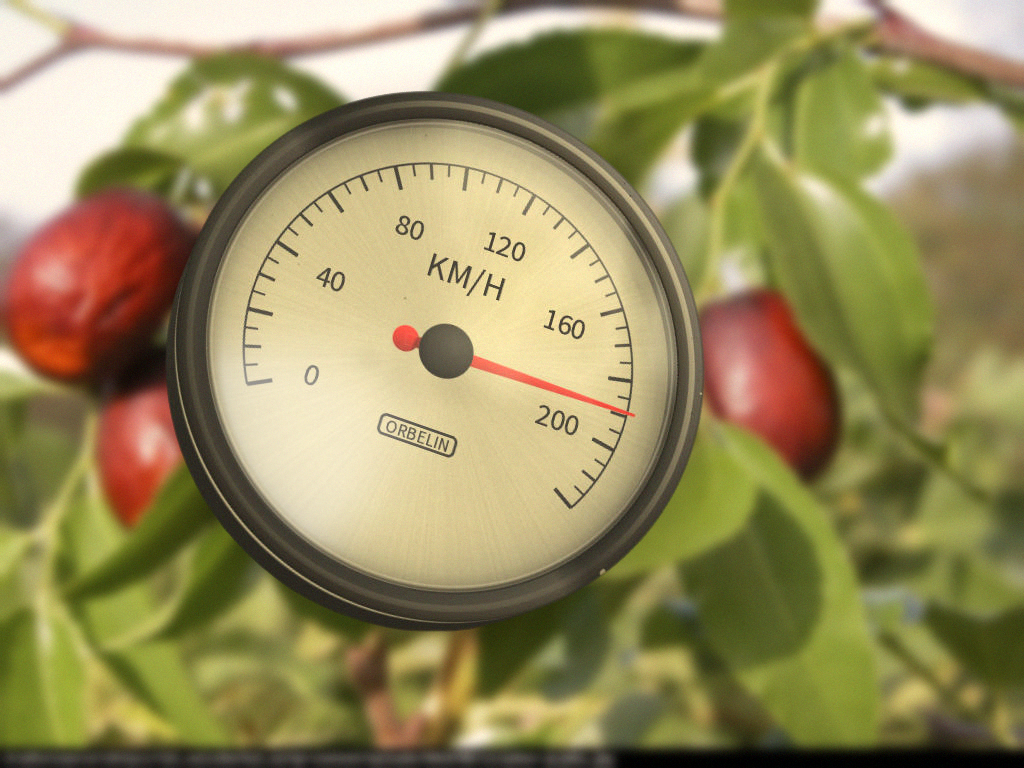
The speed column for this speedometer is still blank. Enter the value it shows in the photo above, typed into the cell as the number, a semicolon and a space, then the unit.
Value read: 190; km/h
